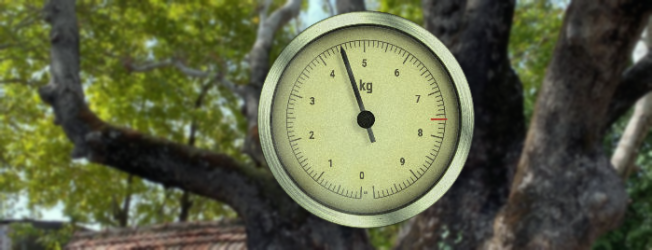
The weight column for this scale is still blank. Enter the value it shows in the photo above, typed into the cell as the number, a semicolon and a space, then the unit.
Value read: 4.5; kg
